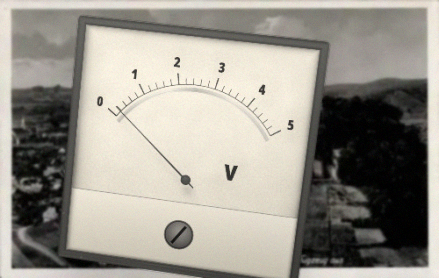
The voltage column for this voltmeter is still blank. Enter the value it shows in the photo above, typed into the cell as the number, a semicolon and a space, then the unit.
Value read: 0.2; V
